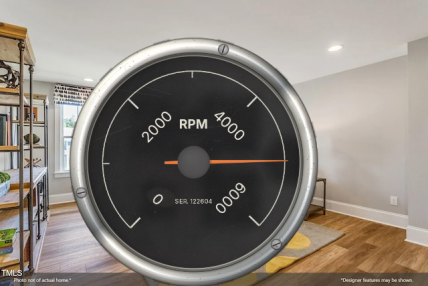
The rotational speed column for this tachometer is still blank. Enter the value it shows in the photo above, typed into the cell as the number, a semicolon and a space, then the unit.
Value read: 5000; rpm
